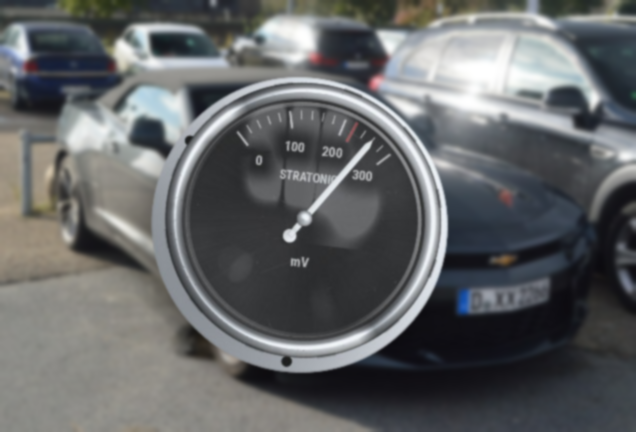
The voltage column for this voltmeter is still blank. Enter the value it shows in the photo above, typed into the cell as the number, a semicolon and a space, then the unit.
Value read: 260; mV
